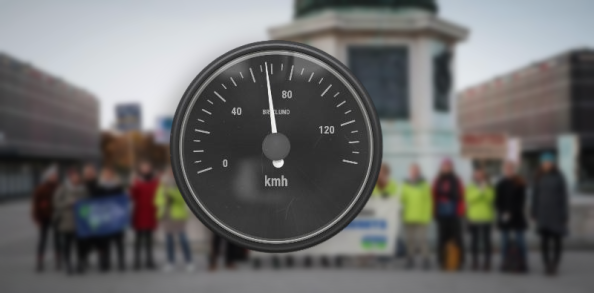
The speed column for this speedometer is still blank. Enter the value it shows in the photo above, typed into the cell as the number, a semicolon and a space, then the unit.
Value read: 67.5; km/h
